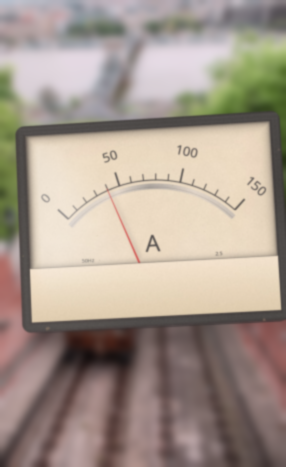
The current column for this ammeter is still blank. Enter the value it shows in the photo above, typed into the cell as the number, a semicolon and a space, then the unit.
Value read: 40; A
